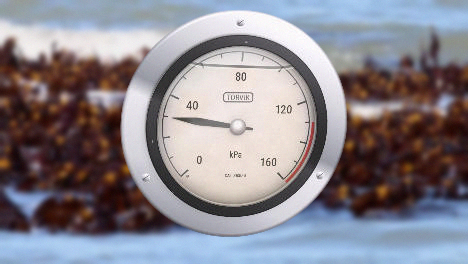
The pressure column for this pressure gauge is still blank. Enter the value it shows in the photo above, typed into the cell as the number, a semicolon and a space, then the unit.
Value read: 30; kPa
